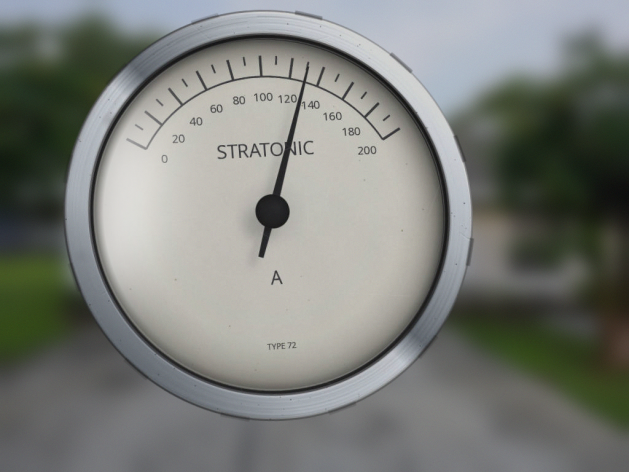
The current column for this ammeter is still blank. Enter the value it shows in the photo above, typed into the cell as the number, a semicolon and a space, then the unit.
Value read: 130; A
